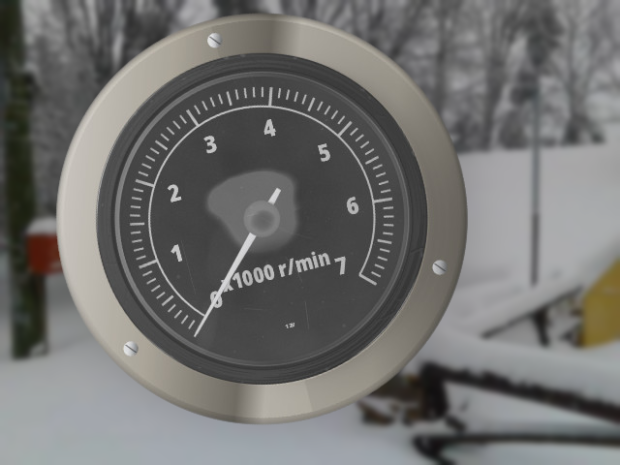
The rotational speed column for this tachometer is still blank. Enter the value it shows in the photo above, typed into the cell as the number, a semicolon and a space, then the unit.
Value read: 0; rpm
